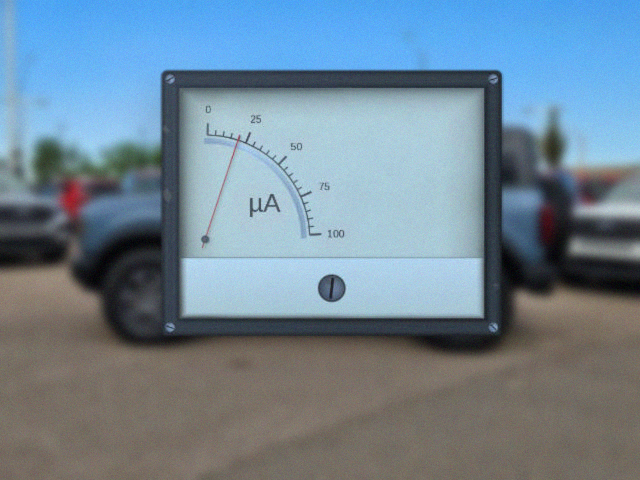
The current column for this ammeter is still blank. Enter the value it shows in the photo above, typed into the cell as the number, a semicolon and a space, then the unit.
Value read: 20; µA
